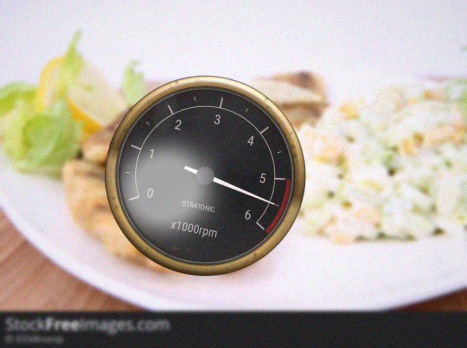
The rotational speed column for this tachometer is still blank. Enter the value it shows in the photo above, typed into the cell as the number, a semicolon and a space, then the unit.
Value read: 5500; rpm
